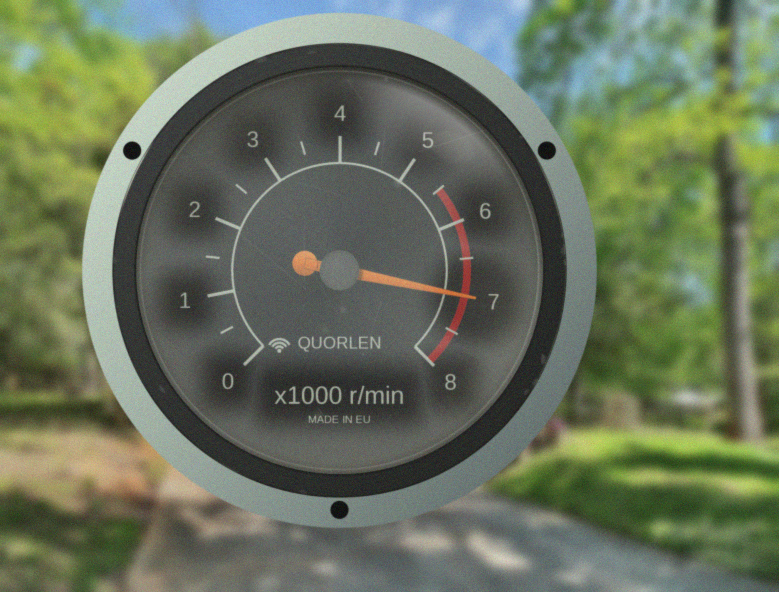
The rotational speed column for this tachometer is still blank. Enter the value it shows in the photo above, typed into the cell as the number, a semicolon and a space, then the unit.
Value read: 7000; rpm
